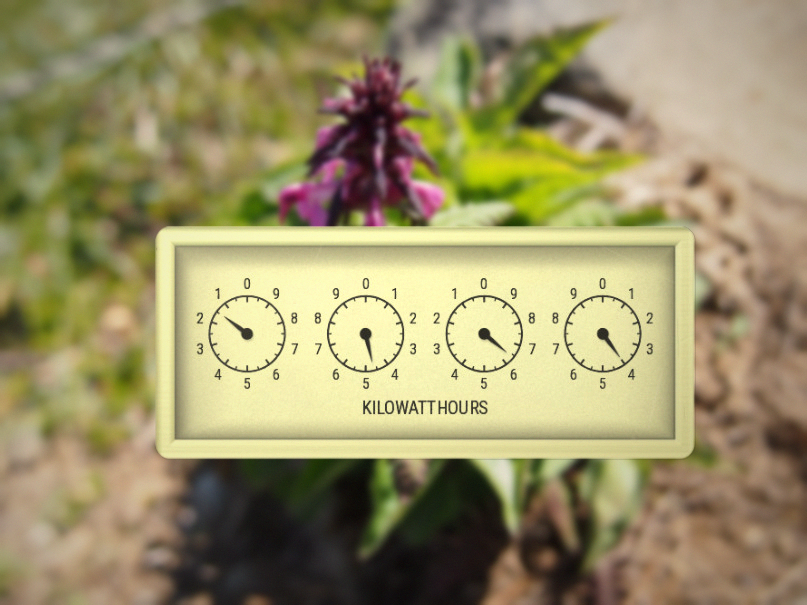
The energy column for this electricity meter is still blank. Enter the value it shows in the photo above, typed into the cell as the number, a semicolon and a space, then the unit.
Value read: 1464; kWh
